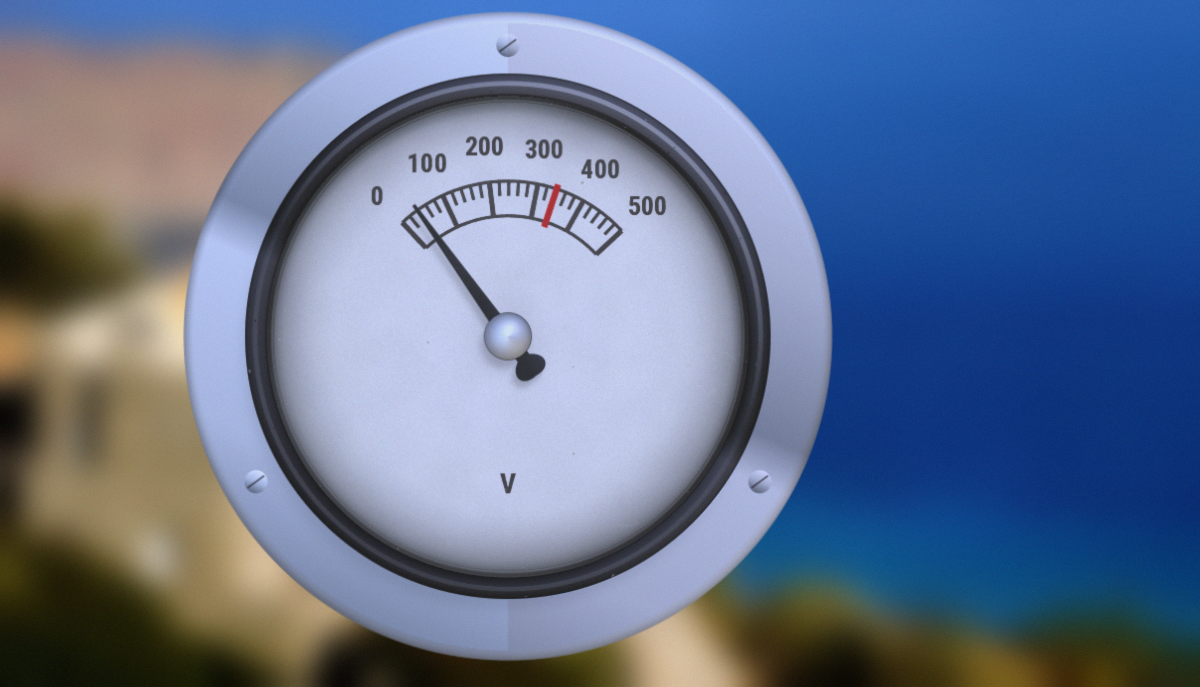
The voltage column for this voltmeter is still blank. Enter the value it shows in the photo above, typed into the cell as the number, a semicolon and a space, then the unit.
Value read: 40; V
